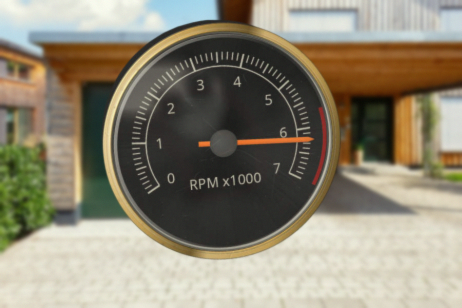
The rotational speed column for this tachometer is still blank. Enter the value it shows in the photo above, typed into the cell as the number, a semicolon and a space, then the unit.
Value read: 6200; rpm
